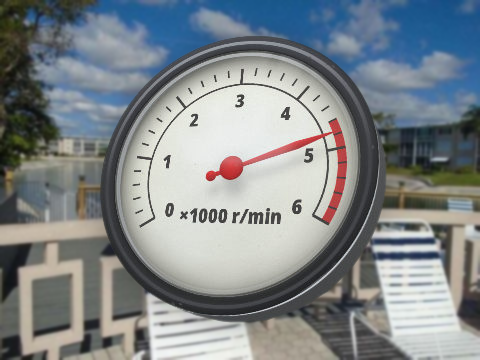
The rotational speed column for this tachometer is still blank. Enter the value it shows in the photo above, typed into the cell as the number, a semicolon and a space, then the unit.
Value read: 4800; rpm
